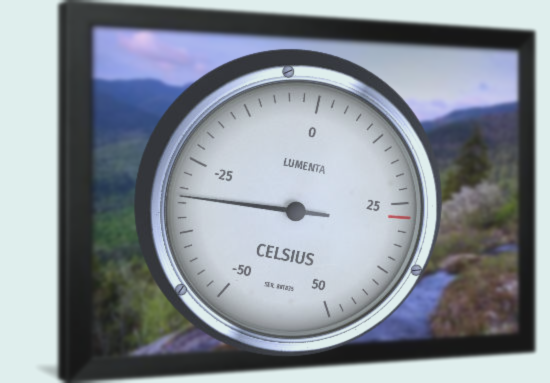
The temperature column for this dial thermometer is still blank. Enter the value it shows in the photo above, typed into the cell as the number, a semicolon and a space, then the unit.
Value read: -31.25; °C
